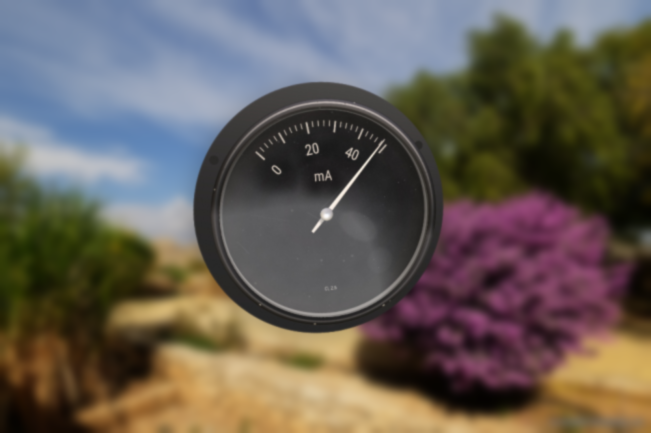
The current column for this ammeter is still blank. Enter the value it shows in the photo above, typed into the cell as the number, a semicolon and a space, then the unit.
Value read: 48; mA
